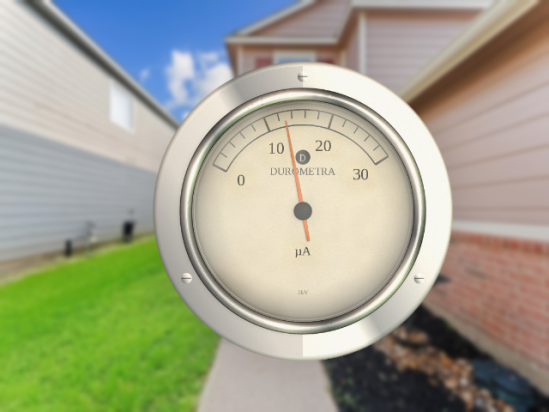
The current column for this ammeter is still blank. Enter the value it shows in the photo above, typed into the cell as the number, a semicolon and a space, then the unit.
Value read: 13; µA
